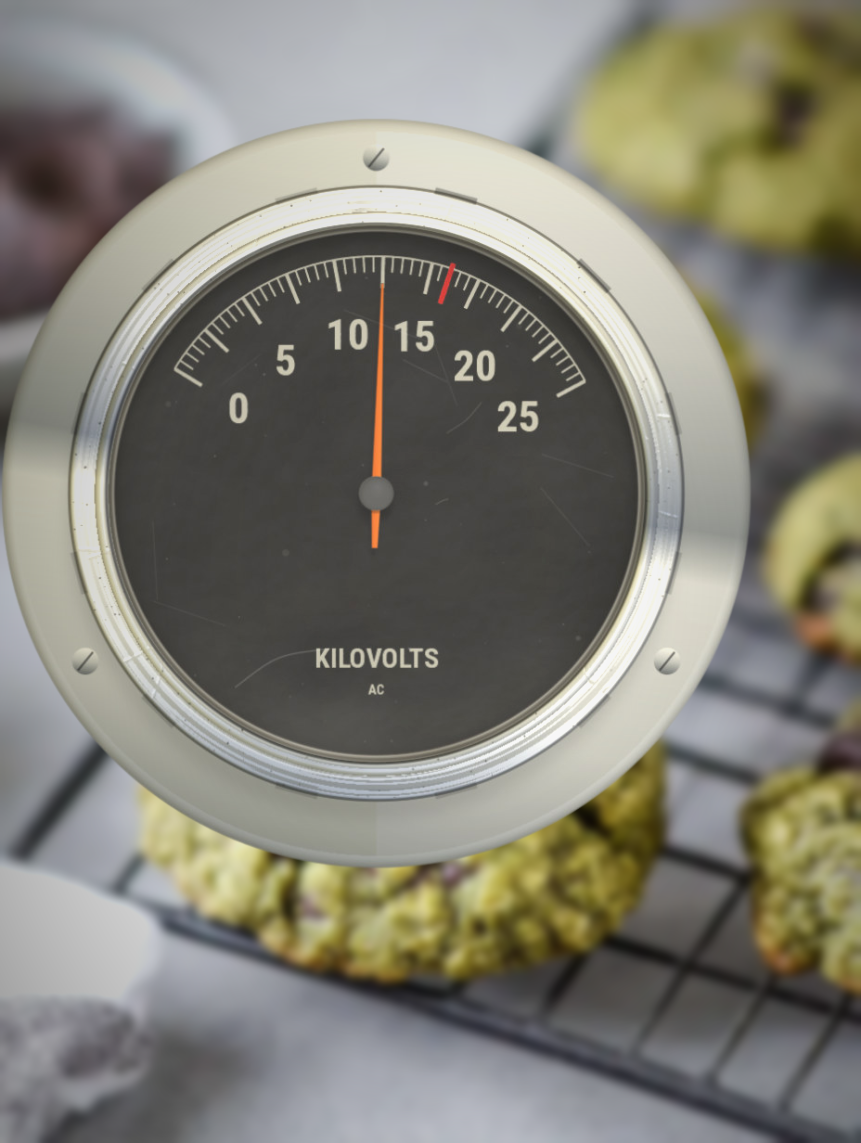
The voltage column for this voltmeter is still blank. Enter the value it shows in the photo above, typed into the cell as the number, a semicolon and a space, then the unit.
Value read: 12.5; kV
